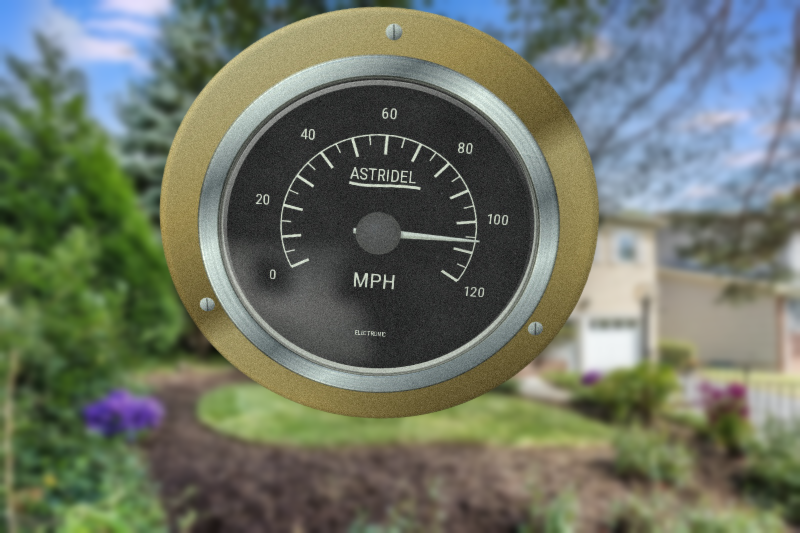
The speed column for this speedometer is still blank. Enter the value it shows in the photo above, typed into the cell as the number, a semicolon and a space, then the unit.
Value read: 105; mph
